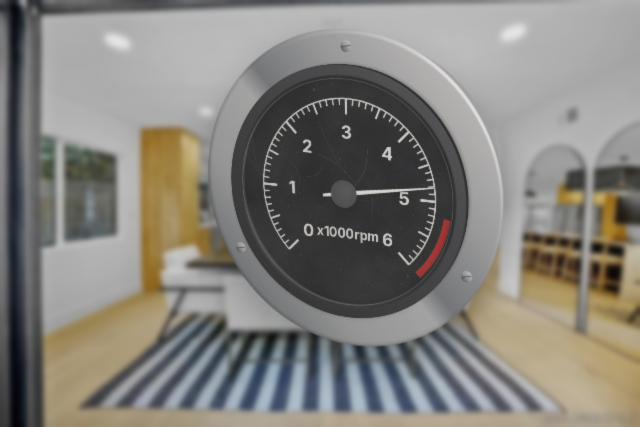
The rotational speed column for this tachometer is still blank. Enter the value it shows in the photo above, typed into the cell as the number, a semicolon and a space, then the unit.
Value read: 4800; rpm
